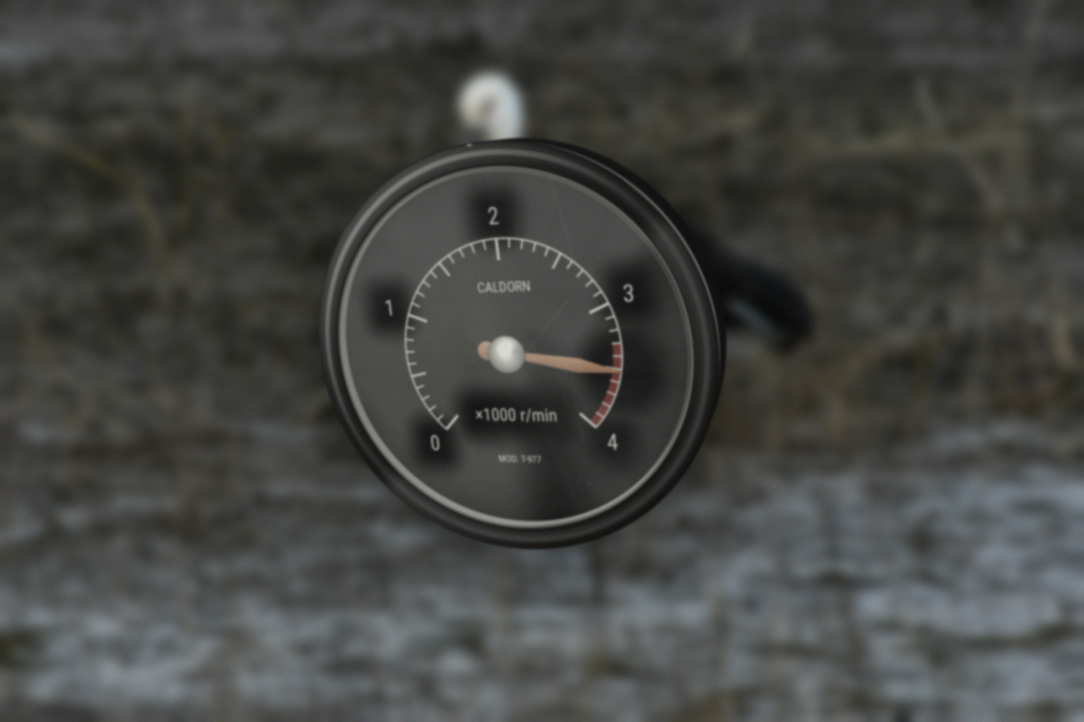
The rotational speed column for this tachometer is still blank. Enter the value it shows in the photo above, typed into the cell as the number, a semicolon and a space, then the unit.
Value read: 3500; rpm
